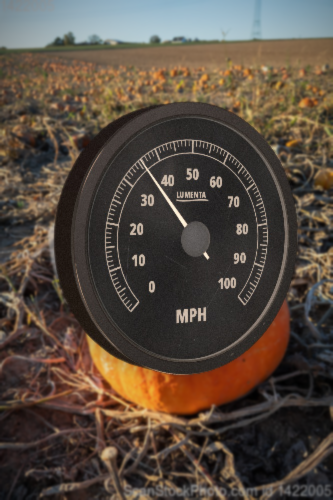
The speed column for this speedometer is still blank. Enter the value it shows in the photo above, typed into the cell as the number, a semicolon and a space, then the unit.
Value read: 35; mph
